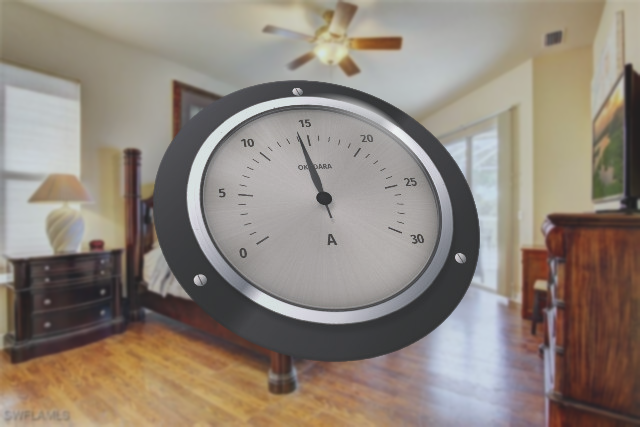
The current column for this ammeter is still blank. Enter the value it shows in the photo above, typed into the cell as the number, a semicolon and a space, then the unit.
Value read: 14; A
